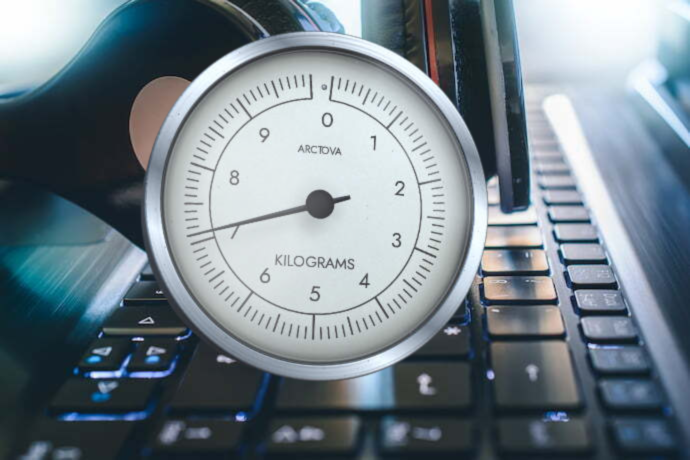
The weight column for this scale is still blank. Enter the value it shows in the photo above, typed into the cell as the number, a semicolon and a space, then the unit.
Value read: 7.1; kg
